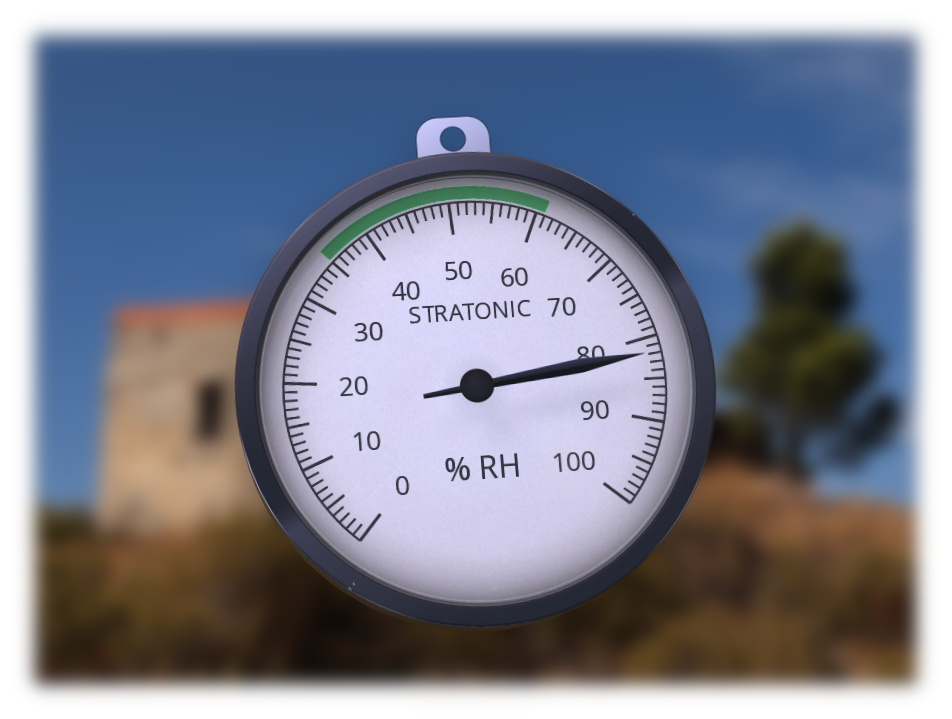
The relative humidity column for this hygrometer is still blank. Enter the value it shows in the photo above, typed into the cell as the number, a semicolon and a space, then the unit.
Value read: 82; %
